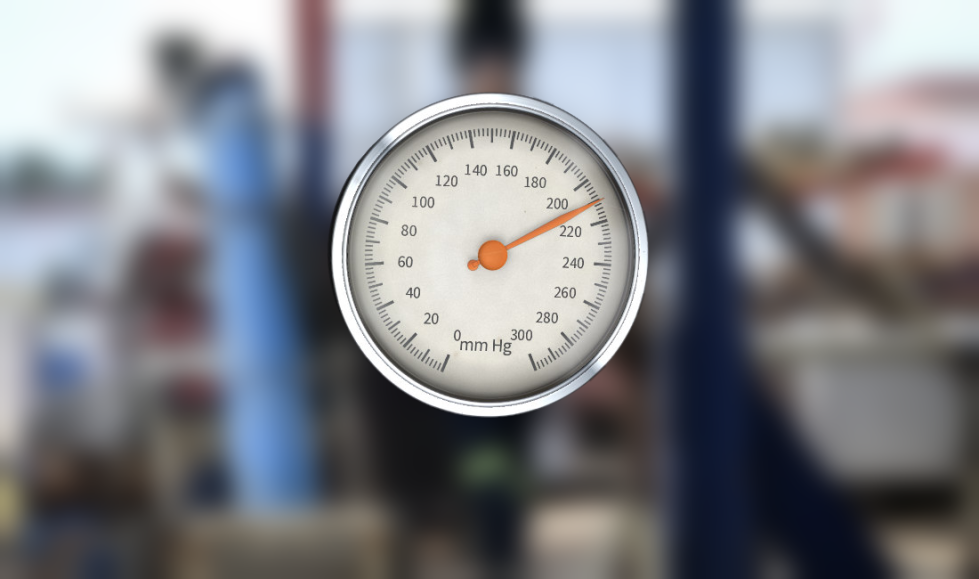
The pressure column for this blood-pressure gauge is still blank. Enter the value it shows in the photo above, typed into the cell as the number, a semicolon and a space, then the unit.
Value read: 210; mmHg
